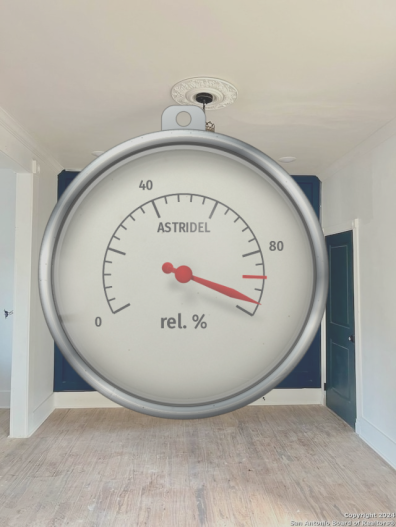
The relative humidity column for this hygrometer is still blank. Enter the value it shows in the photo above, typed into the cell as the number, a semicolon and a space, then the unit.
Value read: 96; %
